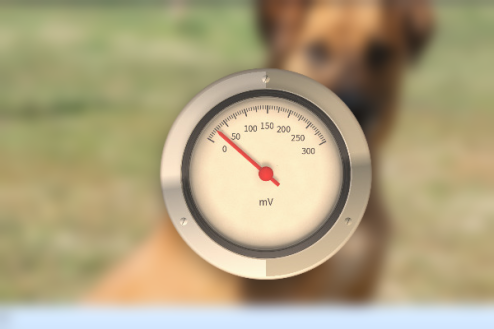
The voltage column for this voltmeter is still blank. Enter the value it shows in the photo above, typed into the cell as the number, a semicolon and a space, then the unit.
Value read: 25; mV
